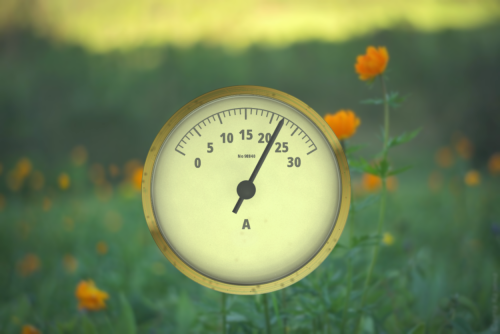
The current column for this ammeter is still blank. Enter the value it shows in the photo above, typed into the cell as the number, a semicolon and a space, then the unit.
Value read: 22; A
